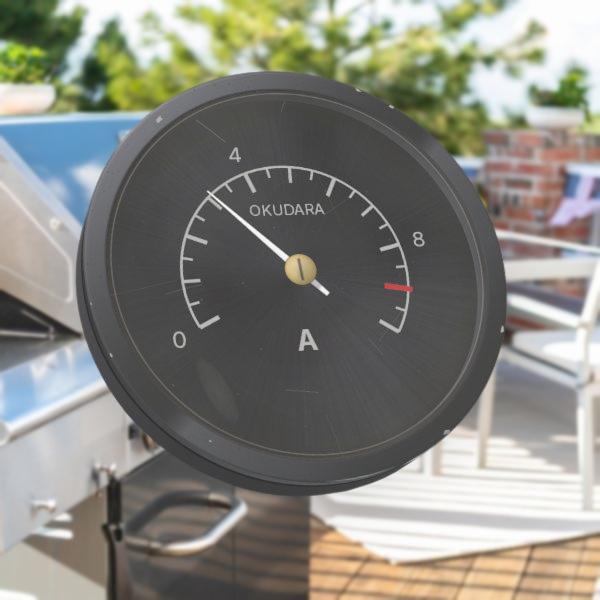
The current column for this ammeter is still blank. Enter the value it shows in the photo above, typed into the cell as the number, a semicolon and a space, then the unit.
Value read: 3; A
